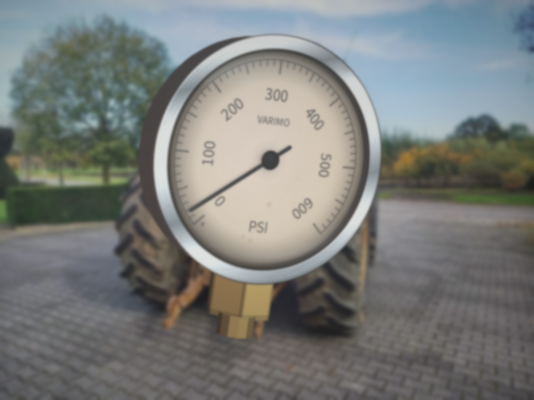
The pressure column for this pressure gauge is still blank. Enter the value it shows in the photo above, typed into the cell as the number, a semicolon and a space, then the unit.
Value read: 20; psi
